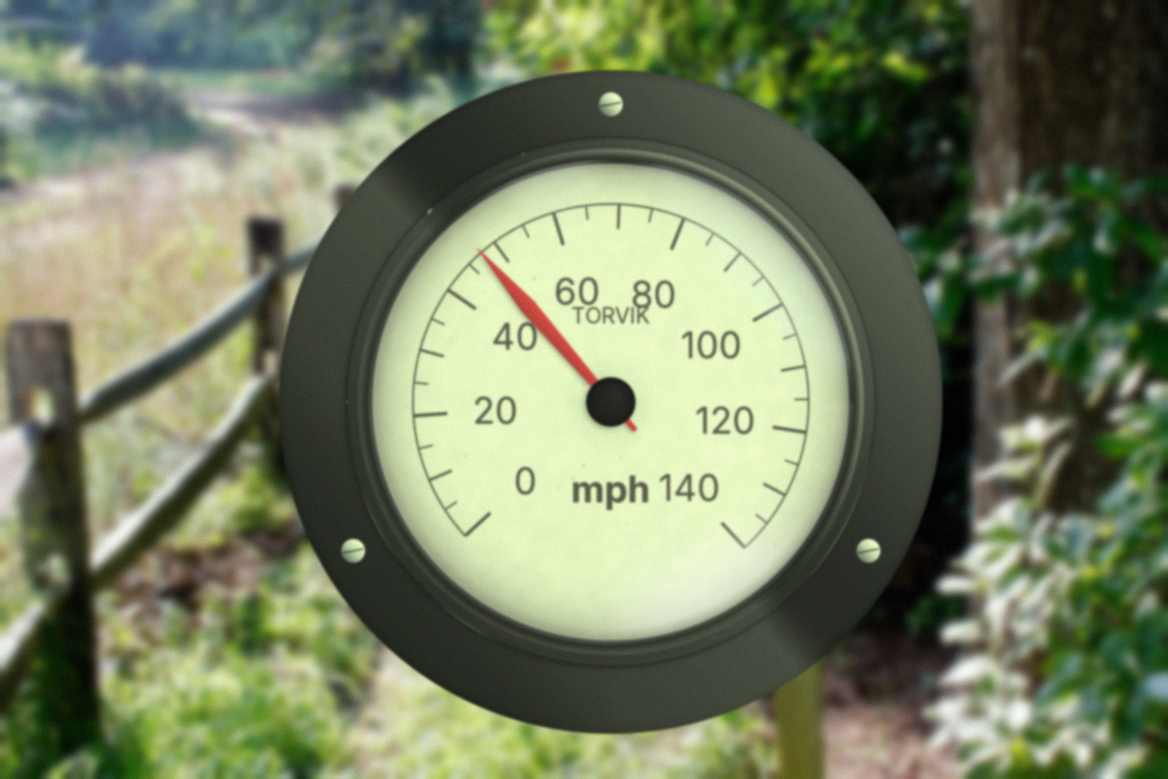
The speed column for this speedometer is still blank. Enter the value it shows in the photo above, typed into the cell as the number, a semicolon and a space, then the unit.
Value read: 47.5; mph
